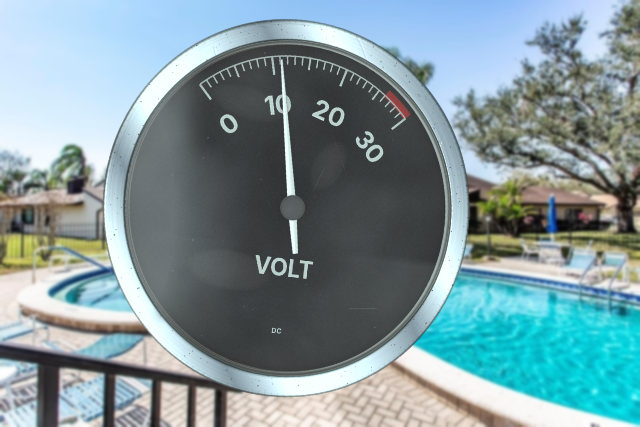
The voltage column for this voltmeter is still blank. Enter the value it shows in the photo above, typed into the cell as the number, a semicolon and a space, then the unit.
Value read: 11; V
